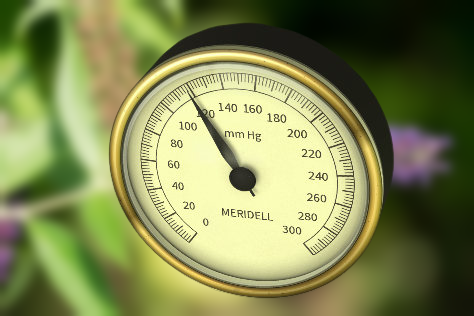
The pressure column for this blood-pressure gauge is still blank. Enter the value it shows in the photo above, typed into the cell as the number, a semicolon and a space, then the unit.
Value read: 120; mmHg
